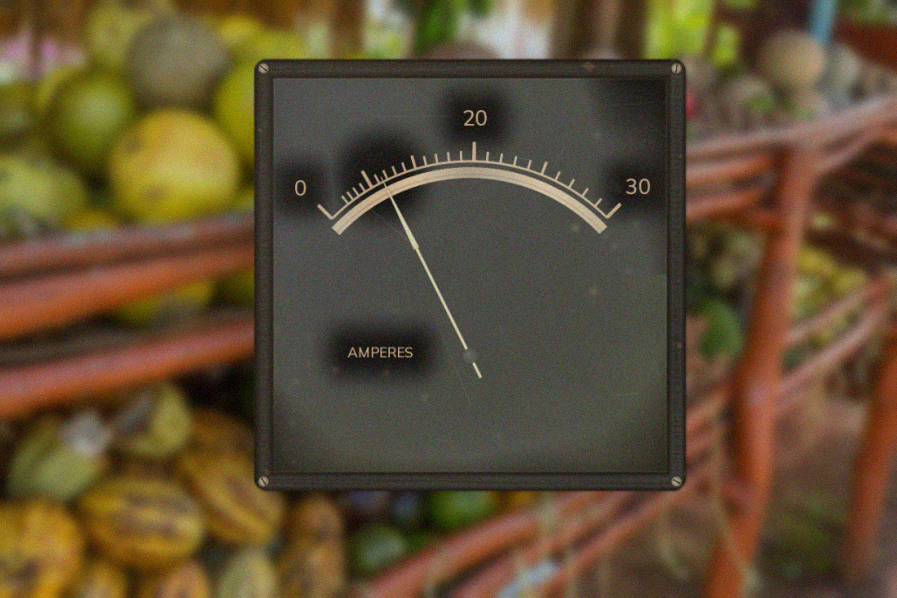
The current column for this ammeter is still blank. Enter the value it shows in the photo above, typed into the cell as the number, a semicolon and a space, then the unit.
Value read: 11.5; A
